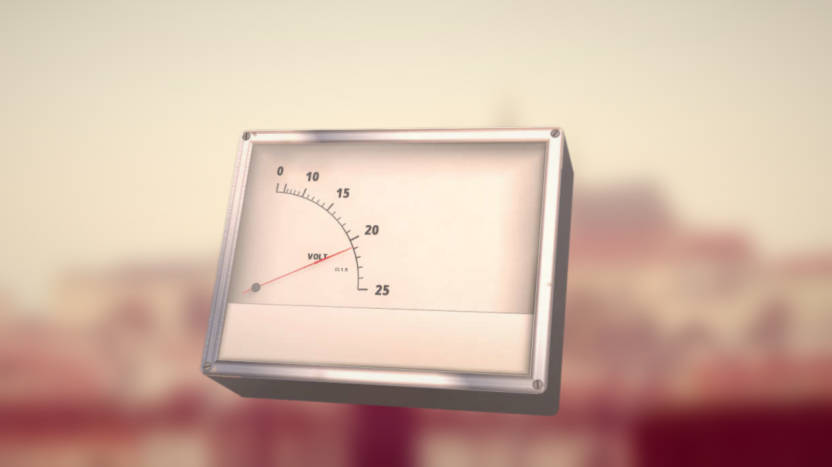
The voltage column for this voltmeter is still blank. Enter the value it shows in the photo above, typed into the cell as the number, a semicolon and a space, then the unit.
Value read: 21; V
